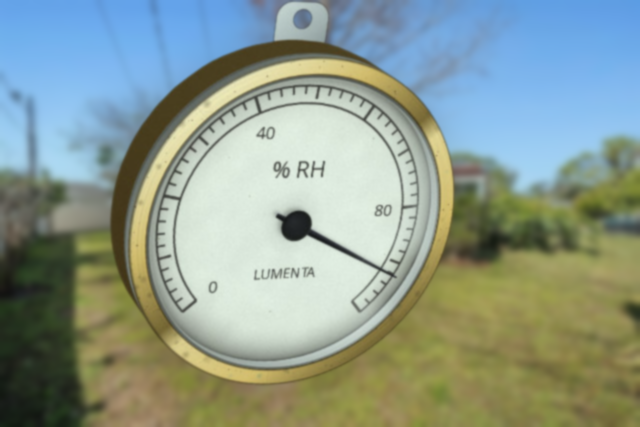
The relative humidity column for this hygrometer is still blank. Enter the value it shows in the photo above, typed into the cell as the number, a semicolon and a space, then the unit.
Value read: 92; %
